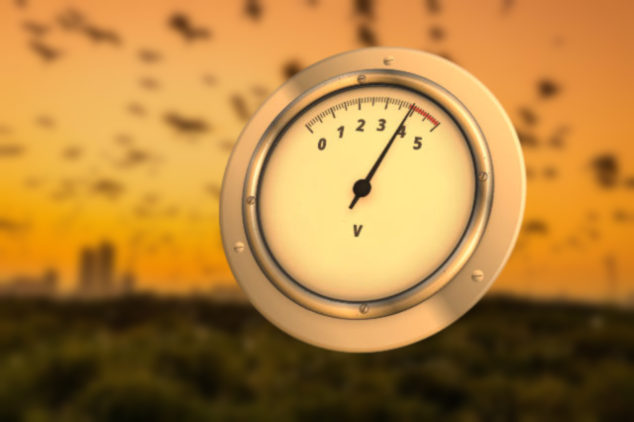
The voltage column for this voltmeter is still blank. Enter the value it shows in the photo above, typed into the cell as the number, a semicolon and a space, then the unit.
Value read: 4; V
